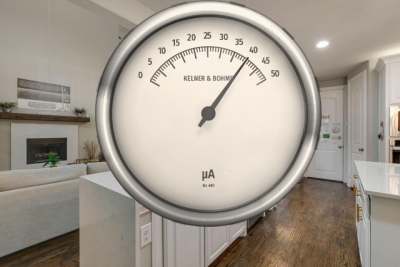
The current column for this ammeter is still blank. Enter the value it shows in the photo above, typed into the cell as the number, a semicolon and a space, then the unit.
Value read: 40; µA
